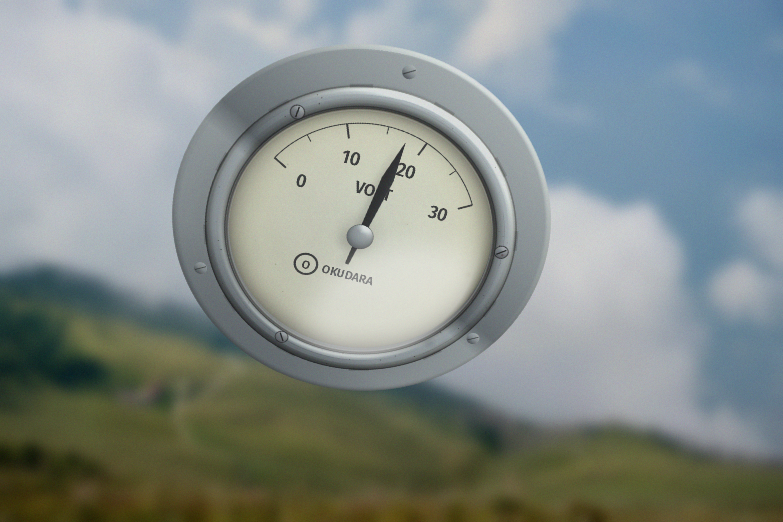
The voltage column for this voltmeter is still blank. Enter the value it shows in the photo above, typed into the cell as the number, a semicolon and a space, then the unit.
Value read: 17.5; V
